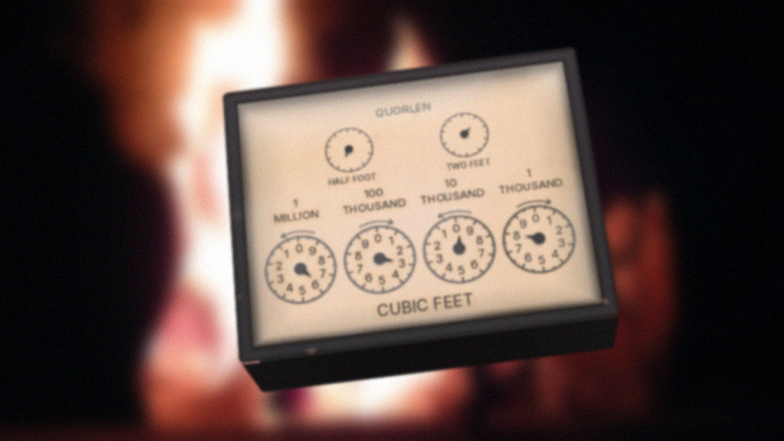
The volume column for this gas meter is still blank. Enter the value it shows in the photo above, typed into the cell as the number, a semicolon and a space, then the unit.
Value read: 629800; ft³
